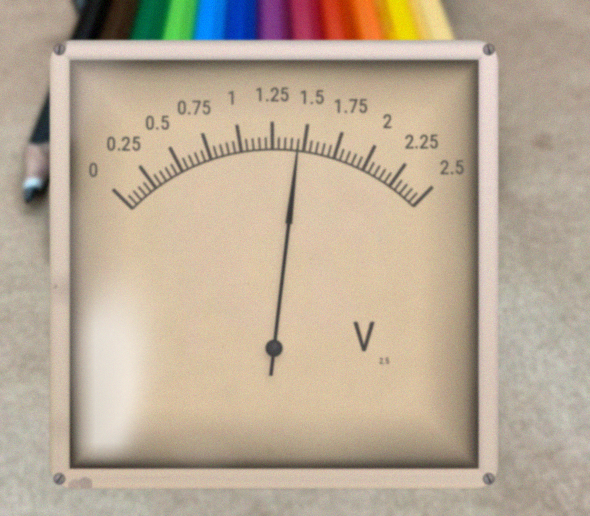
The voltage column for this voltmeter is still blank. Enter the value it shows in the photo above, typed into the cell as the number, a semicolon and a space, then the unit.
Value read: 1.45; V
